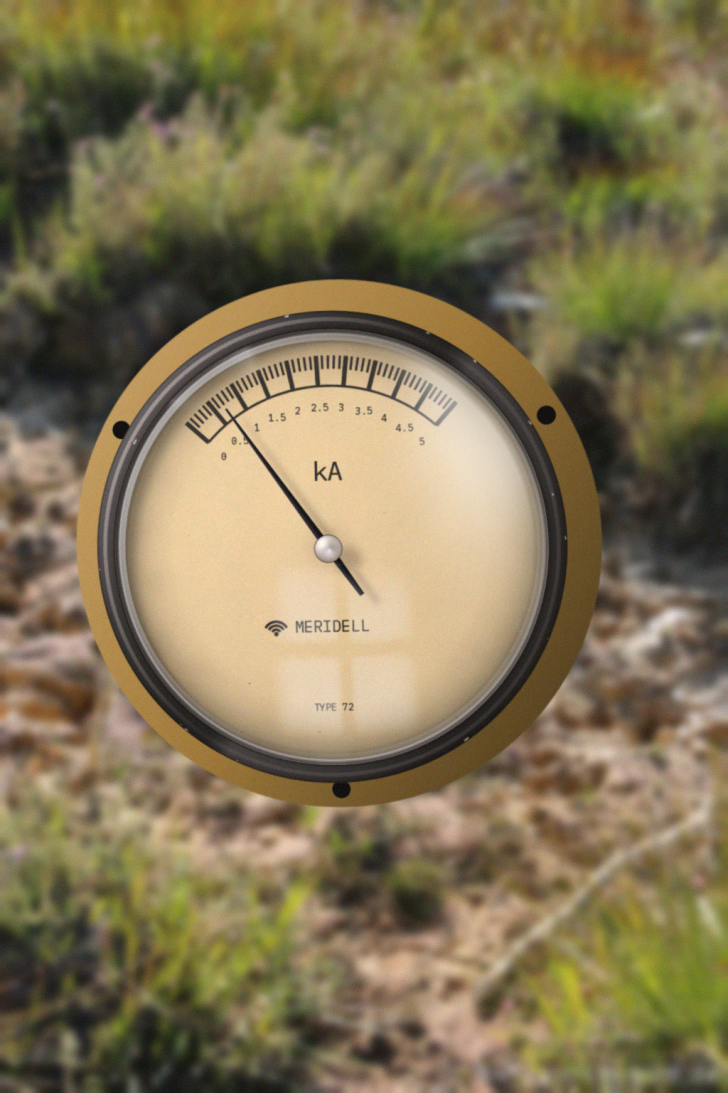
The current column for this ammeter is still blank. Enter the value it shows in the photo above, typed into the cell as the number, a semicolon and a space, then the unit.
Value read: 0.7; kA
